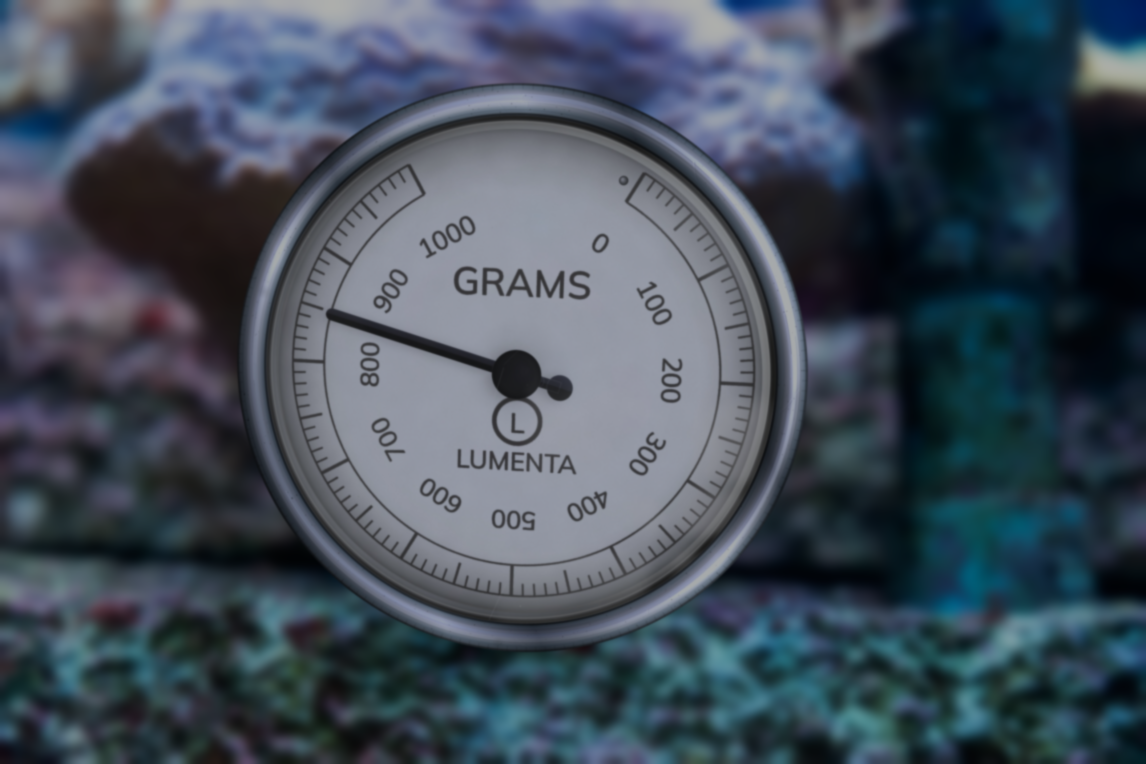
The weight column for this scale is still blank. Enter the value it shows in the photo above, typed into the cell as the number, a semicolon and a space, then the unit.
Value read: 850; g
